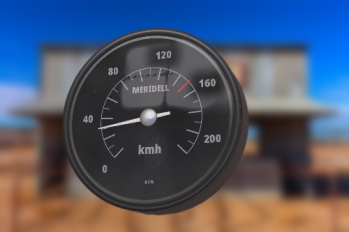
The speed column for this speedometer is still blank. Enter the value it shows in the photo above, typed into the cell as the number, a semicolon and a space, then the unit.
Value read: 30; km/h
